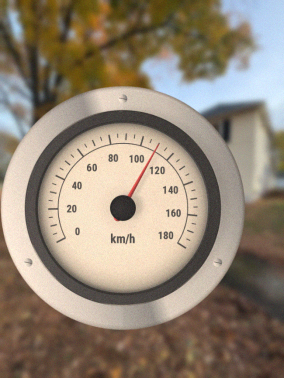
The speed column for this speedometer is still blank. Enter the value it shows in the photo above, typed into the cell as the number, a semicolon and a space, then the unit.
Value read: 110; km/h
